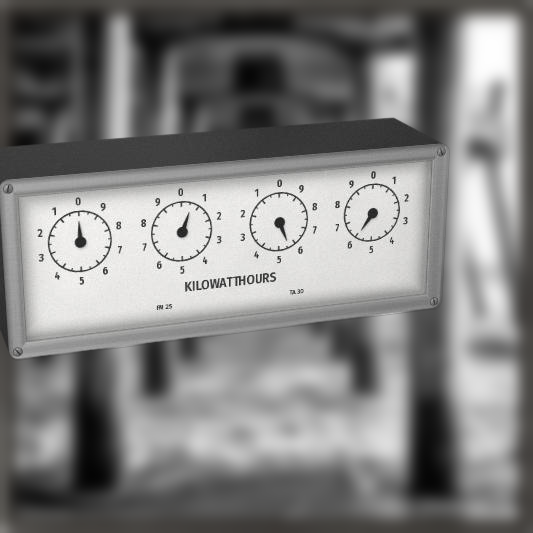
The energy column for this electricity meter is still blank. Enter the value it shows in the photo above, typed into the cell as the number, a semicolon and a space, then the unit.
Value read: 56; kWh
